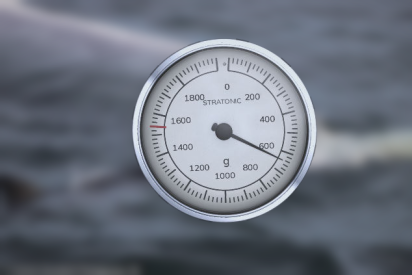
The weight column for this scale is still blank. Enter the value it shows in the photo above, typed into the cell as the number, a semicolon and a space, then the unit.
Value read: 640; g
